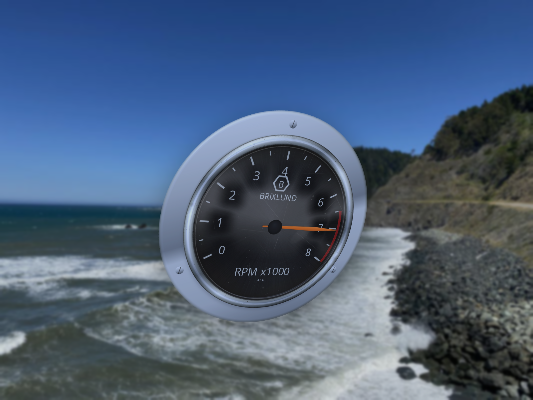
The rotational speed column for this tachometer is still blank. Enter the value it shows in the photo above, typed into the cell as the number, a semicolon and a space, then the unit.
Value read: 7000; rpm
